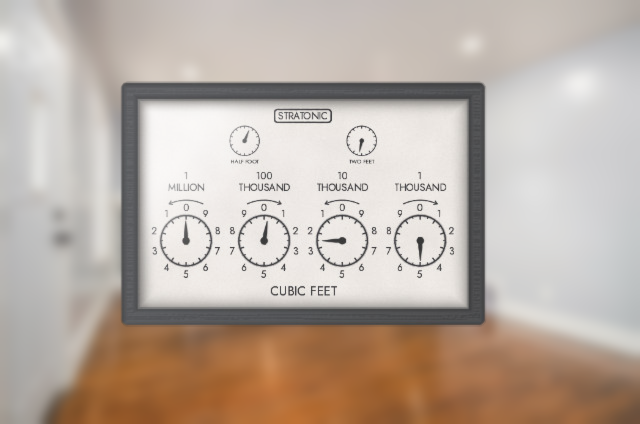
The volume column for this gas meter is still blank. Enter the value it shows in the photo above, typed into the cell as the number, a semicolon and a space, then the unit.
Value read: 2500; ft³
